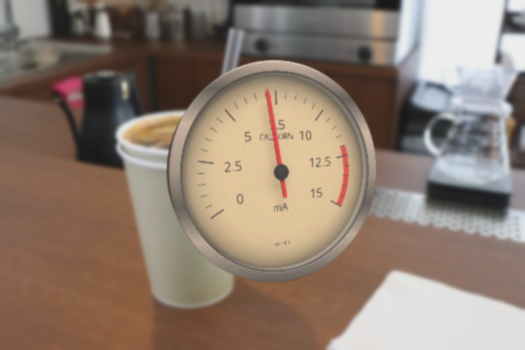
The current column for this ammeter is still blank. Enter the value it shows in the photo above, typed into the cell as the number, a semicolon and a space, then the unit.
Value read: 7; mA
